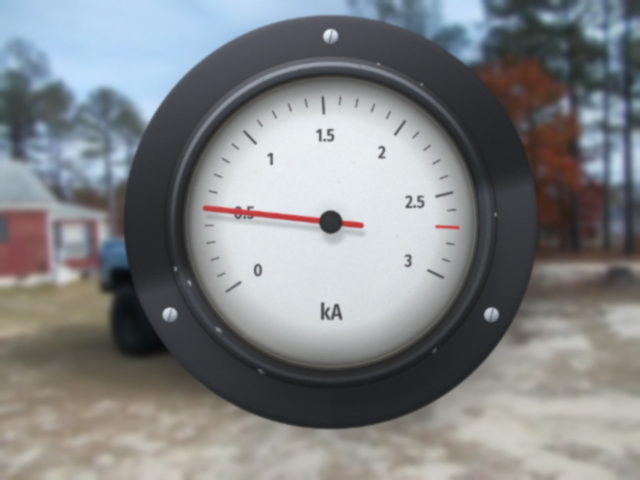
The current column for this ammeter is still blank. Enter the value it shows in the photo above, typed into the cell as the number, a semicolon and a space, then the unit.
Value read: 0.5; kA
